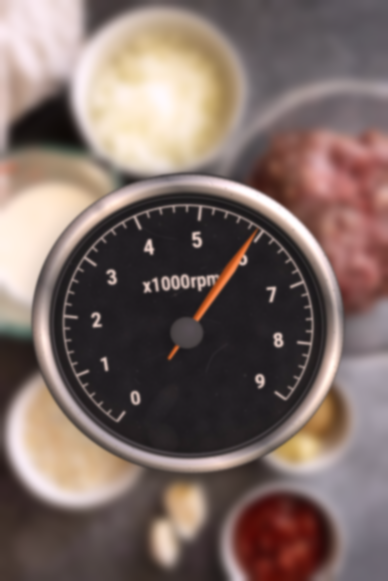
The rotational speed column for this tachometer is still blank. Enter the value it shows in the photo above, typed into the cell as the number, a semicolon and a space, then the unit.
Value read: 5900; rpm
